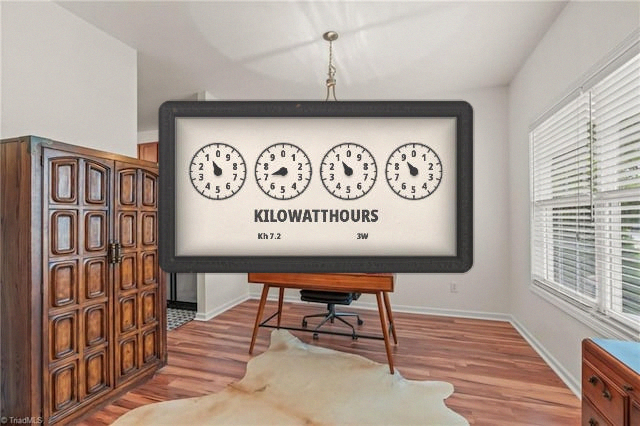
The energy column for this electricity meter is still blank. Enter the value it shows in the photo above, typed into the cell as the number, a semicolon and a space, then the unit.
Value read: 709; kWh
